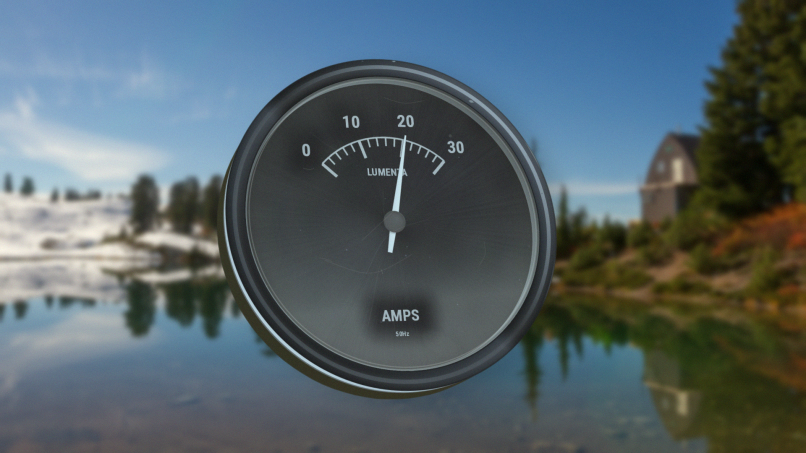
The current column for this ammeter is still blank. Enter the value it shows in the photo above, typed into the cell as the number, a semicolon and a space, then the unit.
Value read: 20; A
